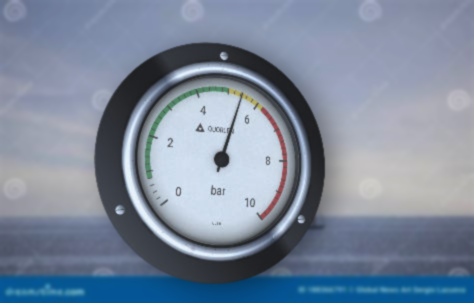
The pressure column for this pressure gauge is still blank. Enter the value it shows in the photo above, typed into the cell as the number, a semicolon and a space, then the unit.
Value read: 5.4; bar
